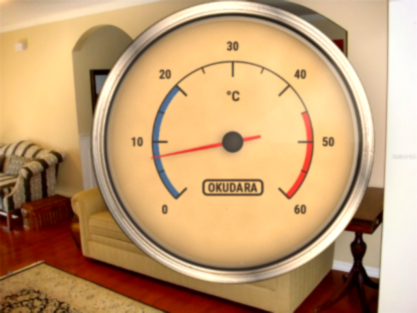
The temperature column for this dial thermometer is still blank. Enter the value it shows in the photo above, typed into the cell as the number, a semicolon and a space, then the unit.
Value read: 7.5; °C
